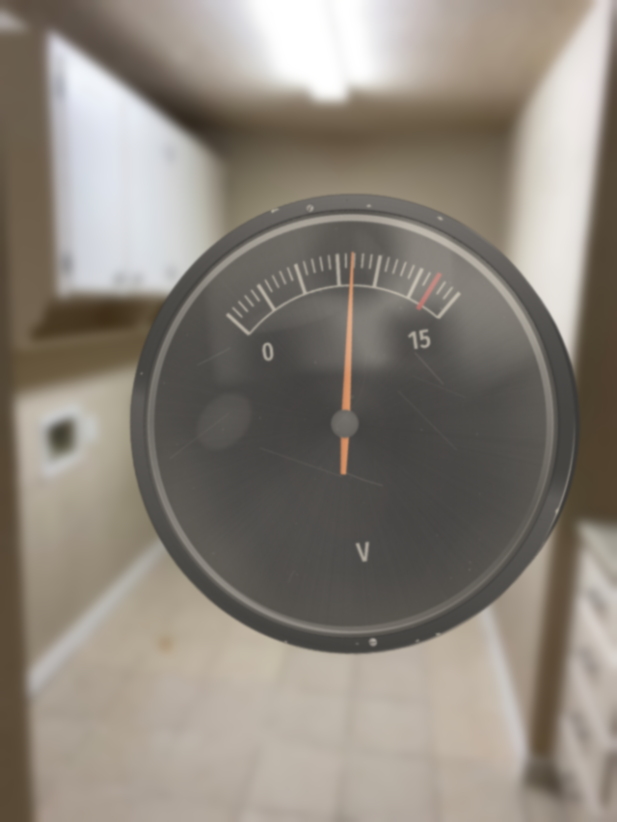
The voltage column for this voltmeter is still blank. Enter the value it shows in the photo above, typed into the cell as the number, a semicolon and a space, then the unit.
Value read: 8.5; V
